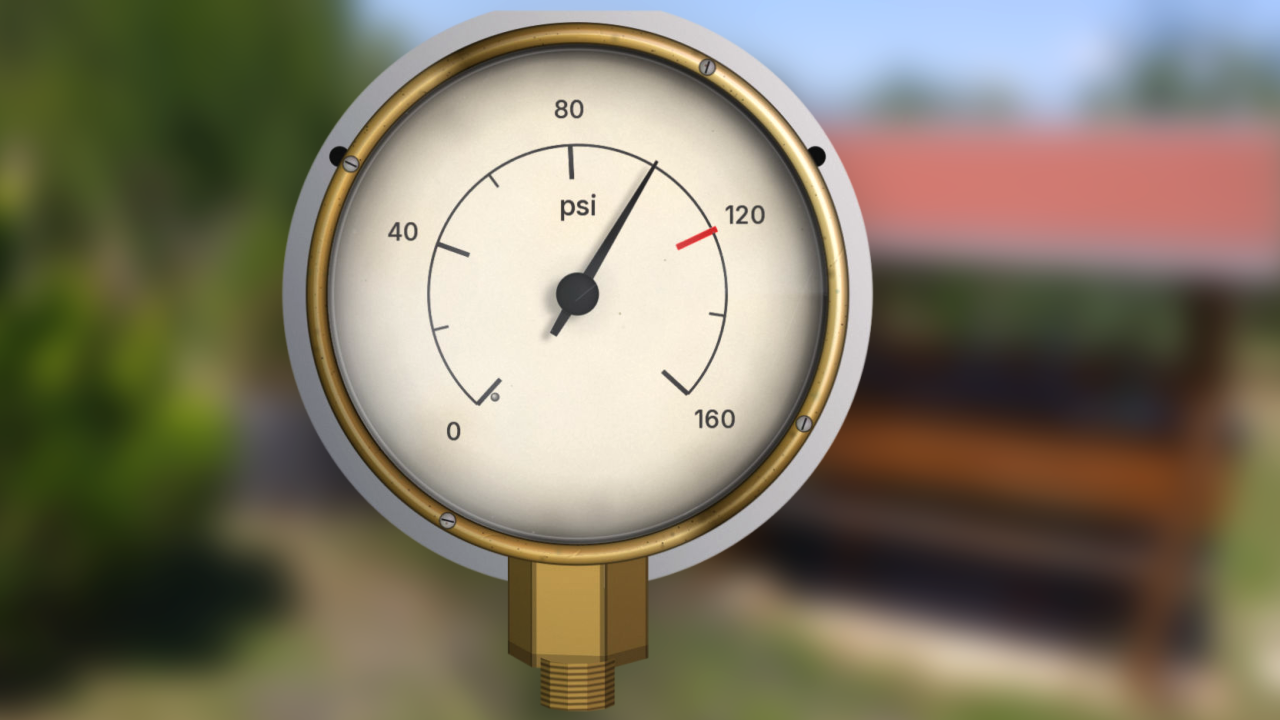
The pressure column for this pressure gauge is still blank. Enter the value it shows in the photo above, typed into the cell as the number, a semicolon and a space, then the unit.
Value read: 100; psi
